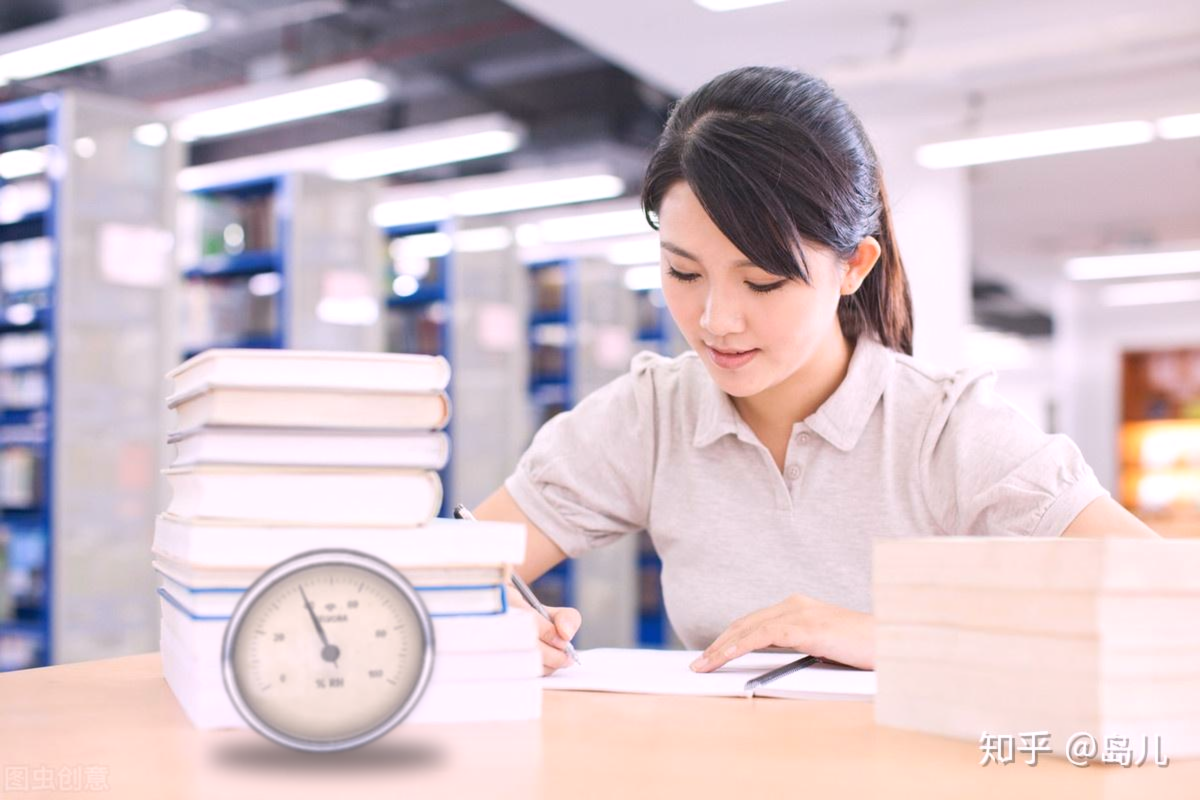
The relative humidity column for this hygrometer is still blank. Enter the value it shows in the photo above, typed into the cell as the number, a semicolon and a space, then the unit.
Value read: 40; %
